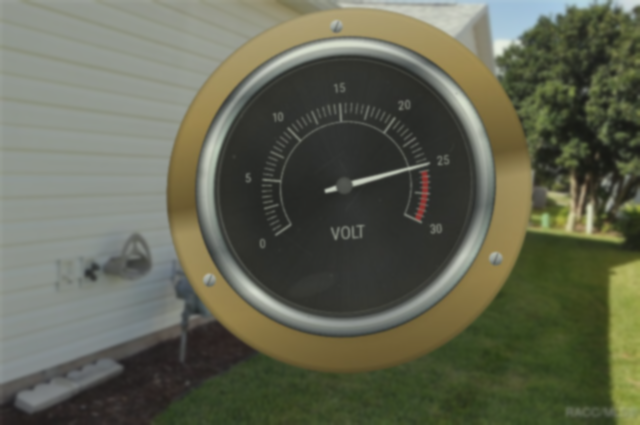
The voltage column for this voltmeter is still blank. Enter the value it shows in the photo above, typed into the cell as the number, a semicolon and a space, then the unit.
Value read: 25; V
